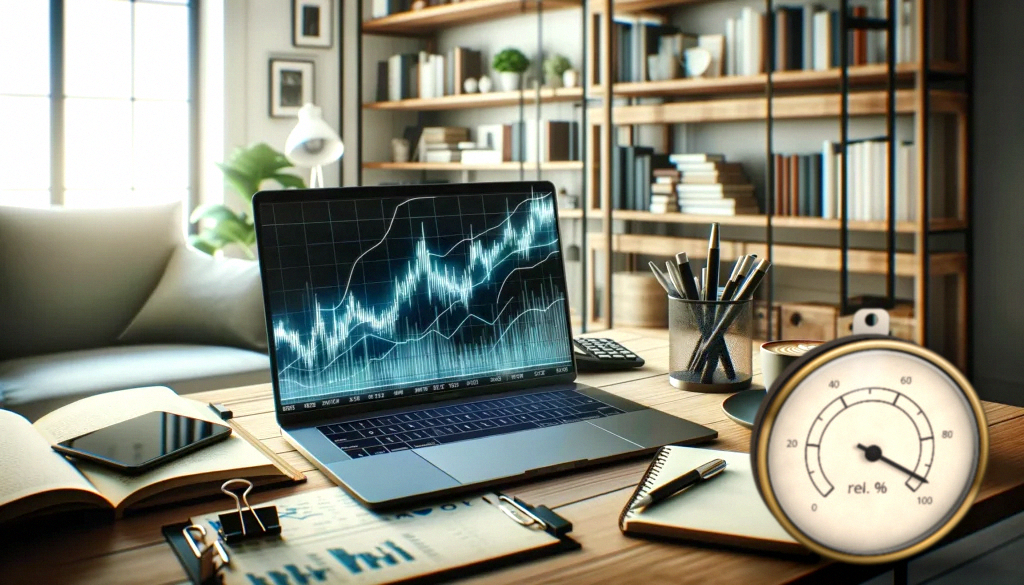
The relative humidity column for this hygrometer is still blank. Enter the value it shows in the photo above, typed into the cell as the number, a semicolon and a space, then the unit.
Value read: 95; %
